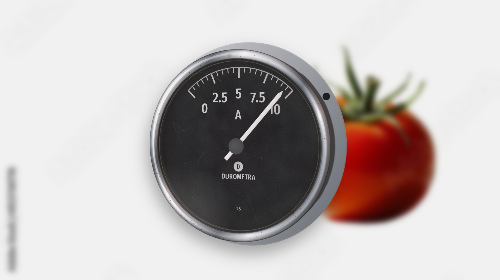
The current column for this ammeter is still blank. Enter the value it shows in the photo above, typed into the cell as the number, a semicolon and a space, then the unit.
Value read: 9.5; A
